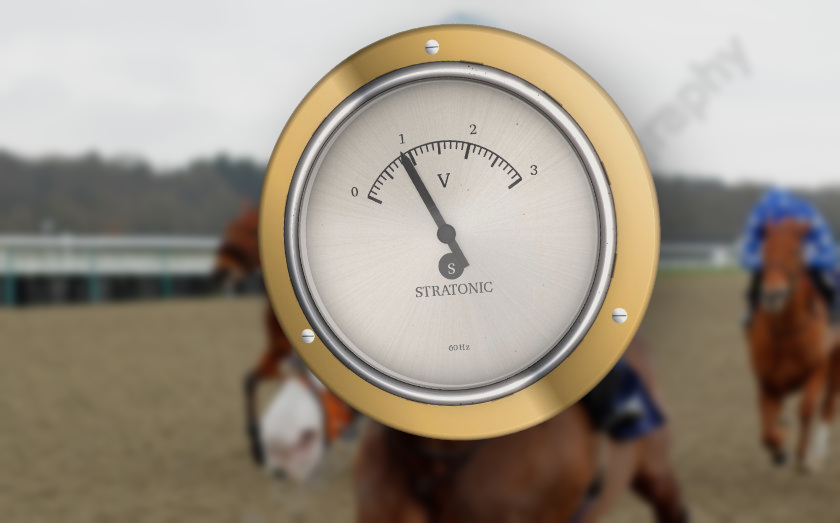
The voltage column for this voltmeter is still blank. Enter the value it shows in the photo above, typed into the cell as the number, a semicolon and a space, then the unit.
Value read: 0.9; V
